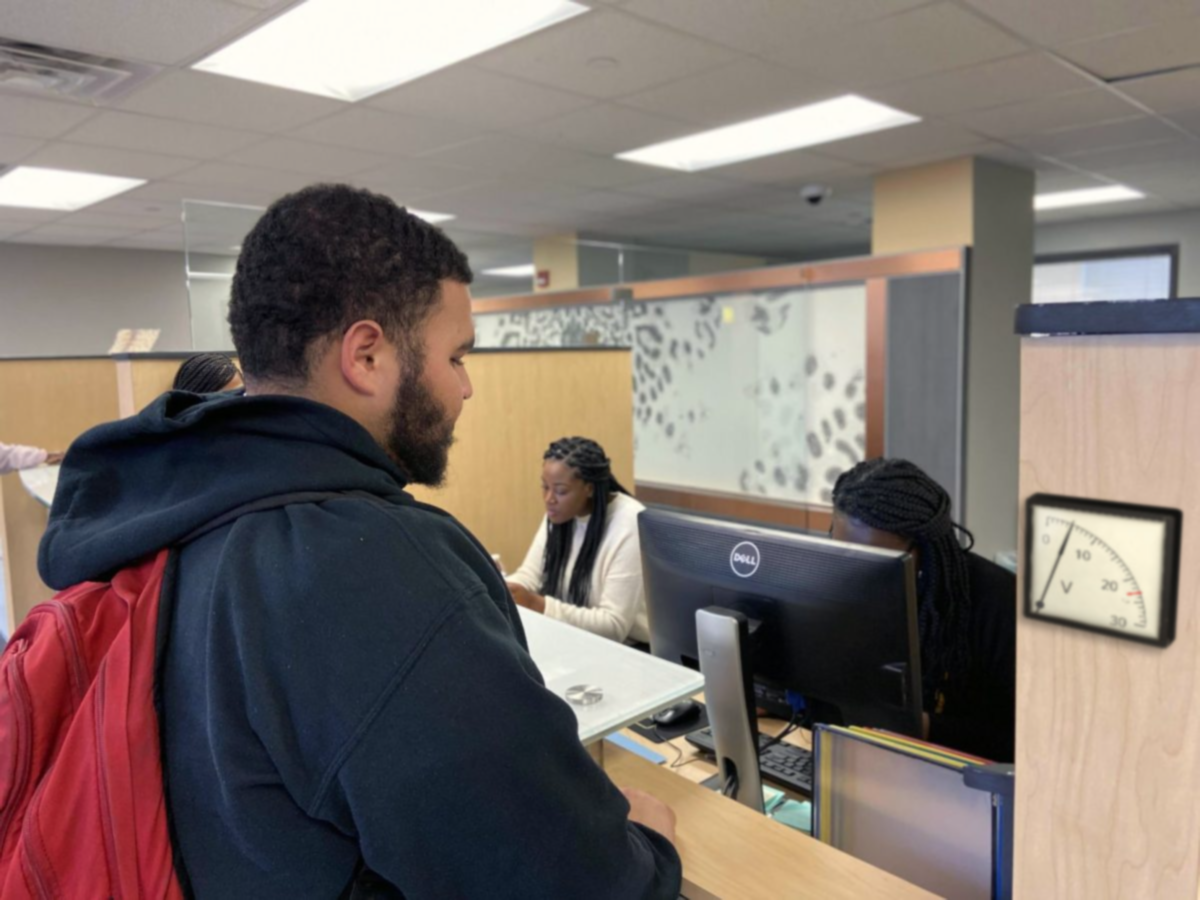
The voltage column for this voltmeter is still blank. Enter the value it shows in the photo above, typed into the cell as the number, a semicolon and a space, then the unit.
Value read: 5; V
